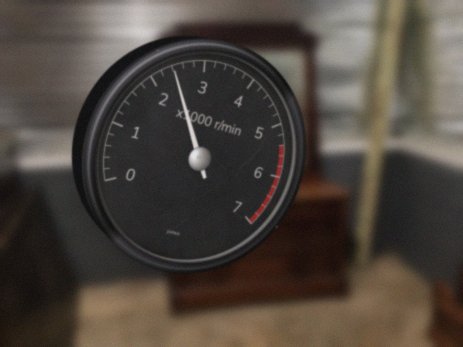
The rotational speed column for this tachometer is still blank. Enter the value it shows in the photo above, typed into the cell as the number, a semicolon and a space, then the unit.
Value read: 2400; rpm
